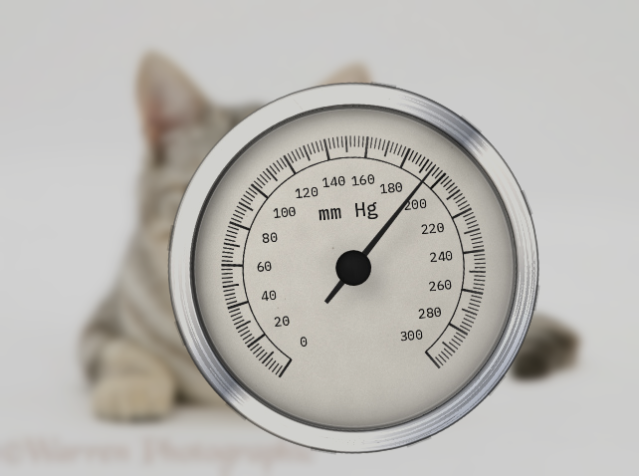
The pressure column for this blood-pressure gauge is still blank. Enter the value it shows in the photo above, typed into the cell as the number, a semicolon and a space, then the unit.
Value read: 194; mmHg
